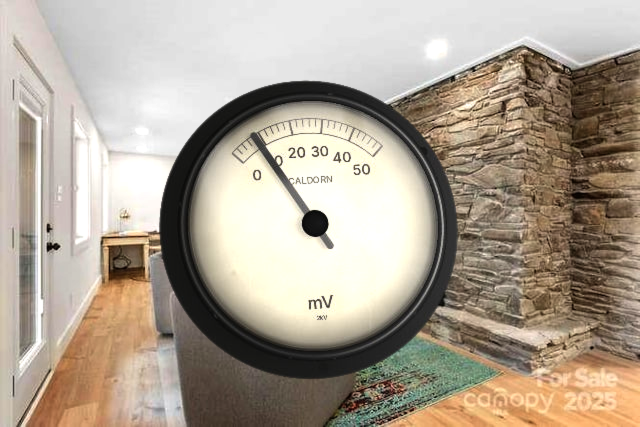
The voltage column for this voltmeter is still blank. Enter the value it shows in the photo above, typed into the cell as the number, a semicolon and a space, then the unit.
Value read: 8; mV
